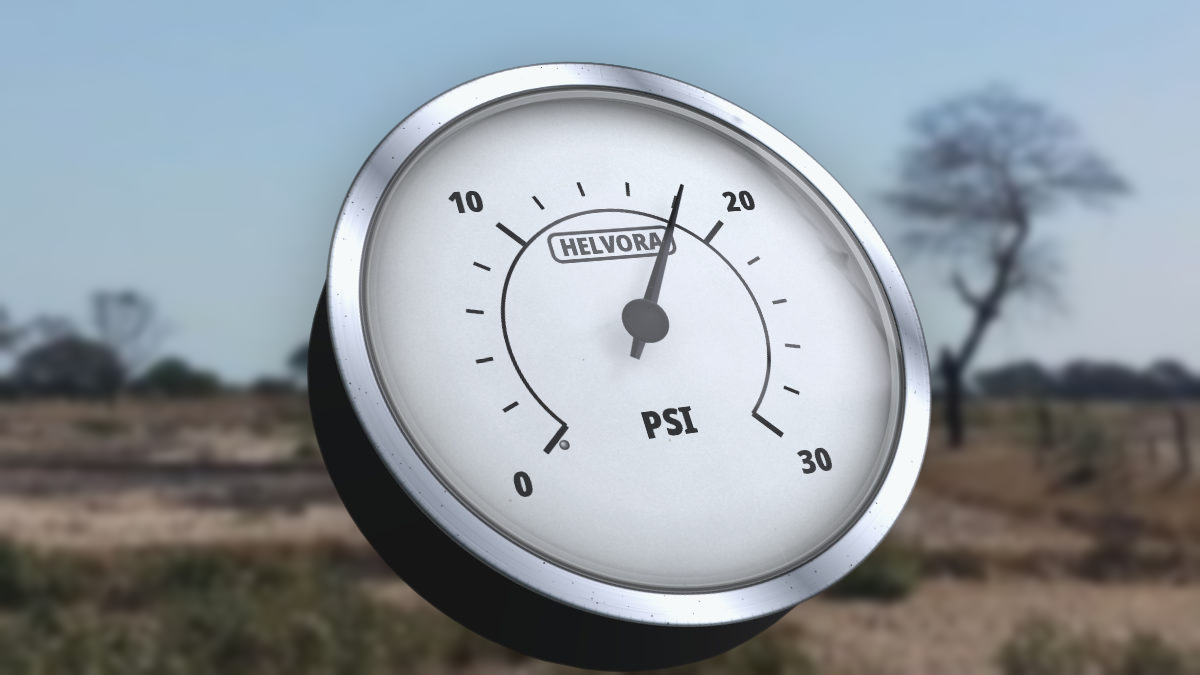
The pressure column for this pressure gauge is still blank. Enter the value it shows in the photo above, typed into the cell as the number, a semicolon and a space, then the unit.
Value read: 18; psi
